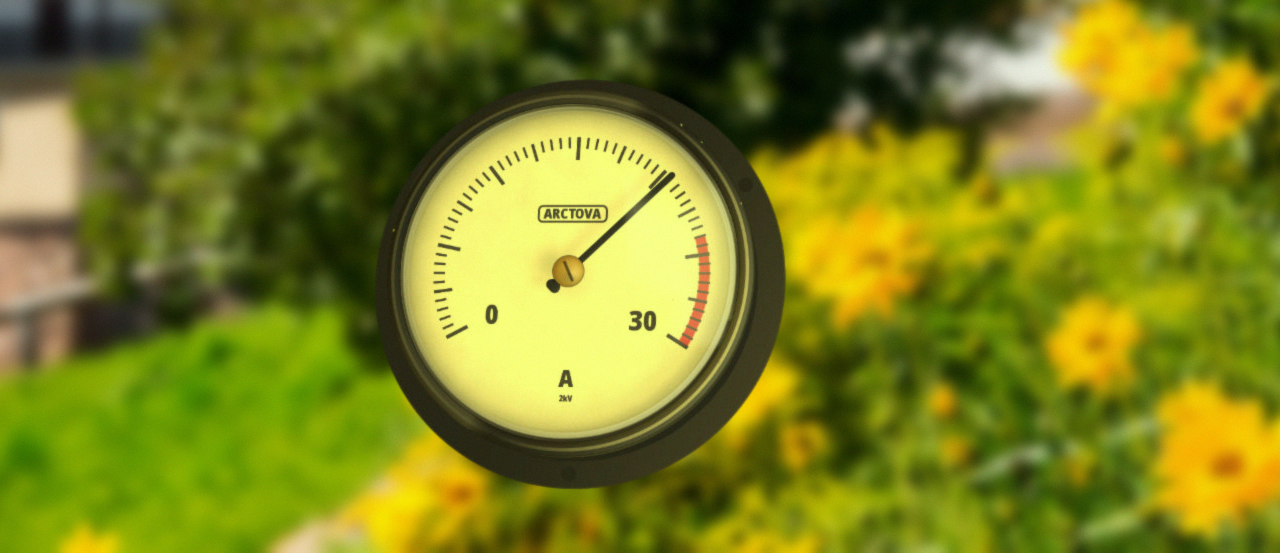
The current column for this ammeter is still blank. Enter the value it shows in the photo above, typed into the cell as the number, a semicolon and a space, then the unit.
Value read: 20.5; A
